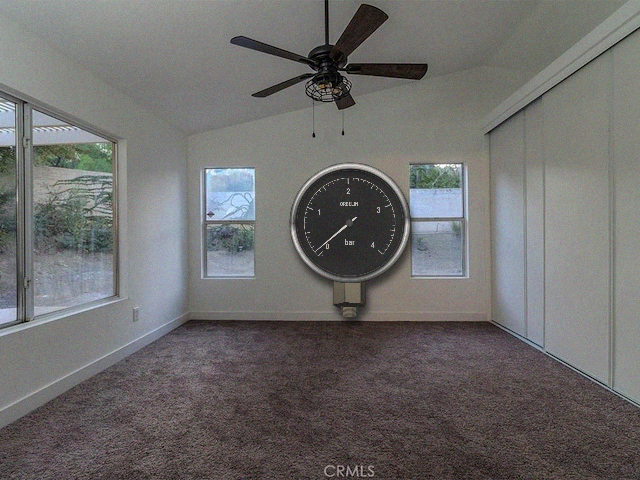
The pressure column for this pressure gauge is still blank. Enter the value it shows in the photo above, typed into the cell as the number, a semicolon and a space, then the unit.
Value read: 0.1; bar
